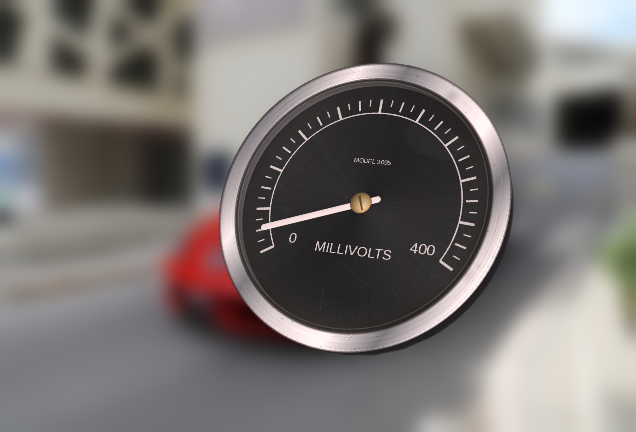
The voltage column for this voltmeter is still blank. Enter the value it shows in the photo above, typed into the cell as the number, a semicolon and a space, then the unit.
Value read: 20; mV
